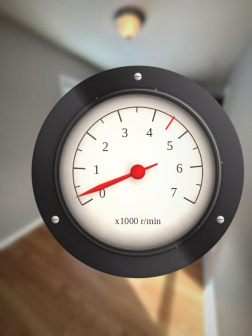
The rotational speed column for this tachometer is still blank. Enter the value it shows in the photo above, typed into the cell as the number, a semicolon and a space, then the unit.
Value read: 250; rpm
